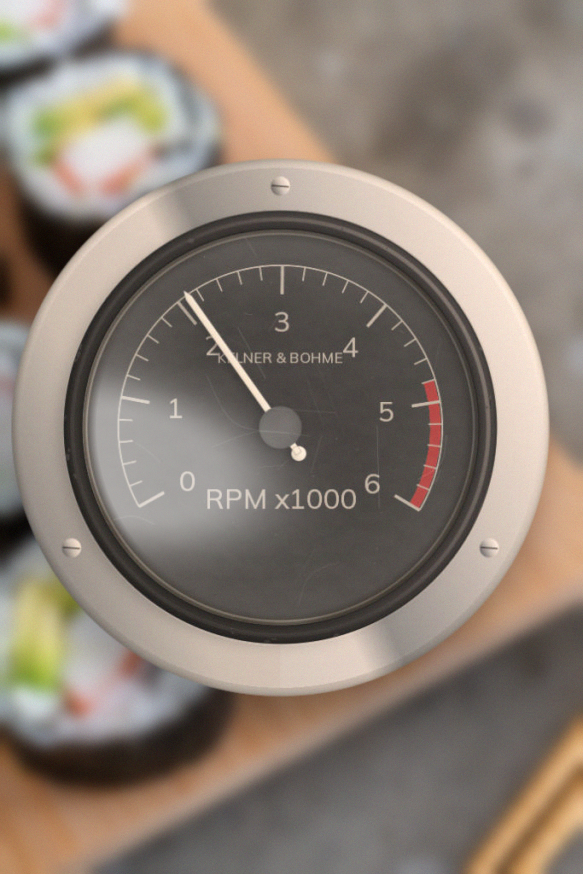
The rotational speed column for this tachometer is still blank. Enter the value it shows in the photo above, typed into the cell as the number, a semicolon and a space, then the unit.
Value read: 2100; rpm
